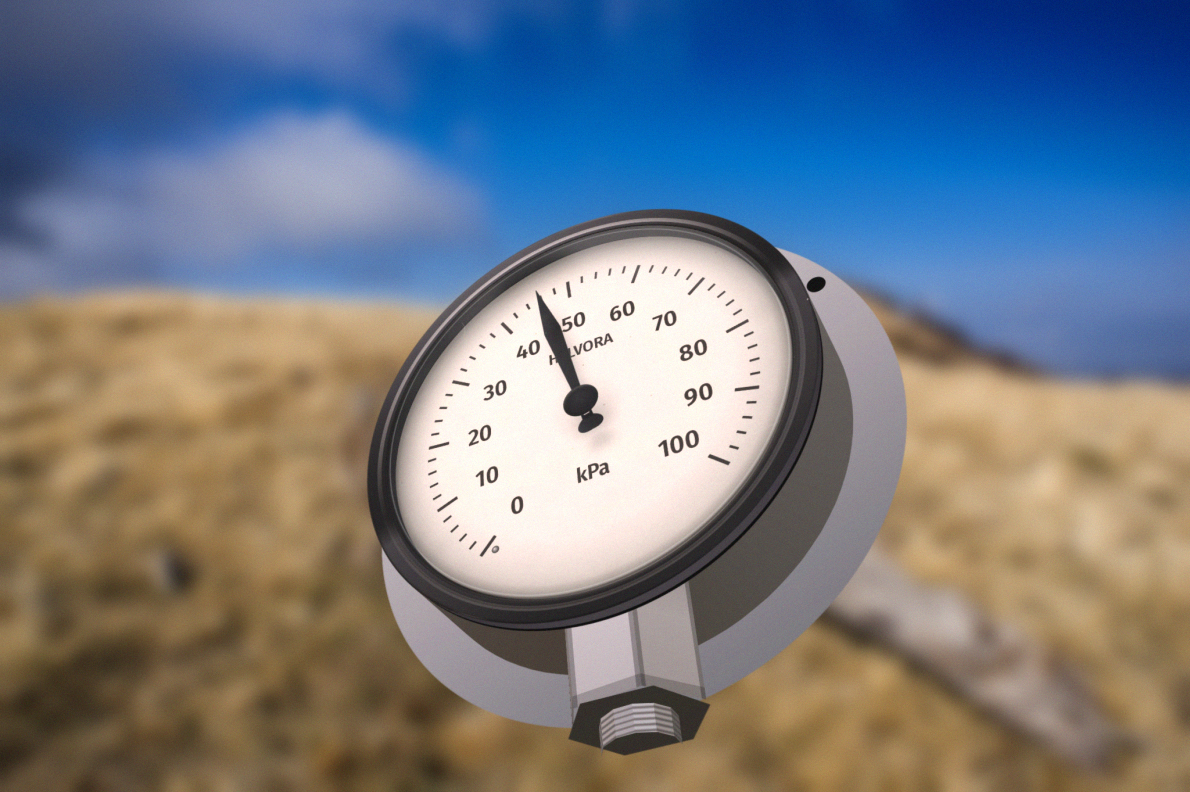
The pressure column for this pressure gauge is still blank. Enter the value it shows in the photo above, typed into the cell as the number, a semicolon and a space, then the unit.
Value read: 46; kPa
